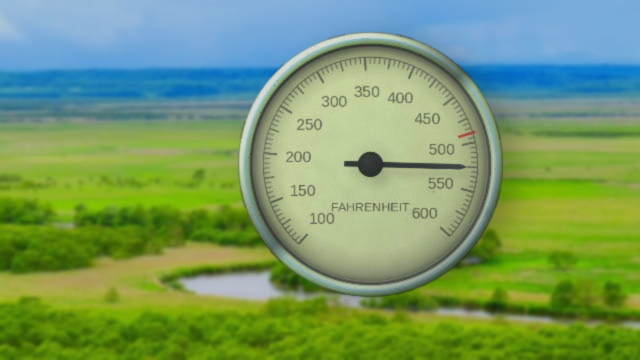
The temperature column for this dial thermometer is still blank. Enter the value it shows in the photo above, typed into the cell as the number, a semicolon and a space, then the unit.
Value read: 525; °F
